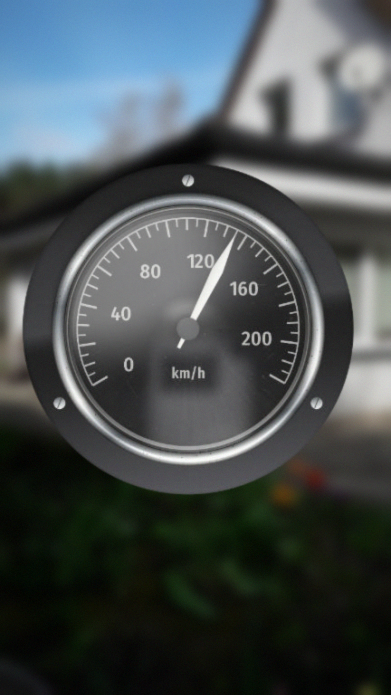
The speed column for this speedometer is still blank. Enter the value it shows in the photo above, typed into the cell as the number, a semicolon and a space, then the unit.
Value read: 135; km/h
